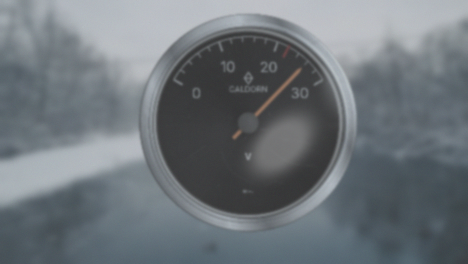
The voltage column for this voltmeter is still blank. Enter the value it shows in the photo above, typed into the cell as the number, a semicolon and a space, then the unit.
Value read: 26; V
